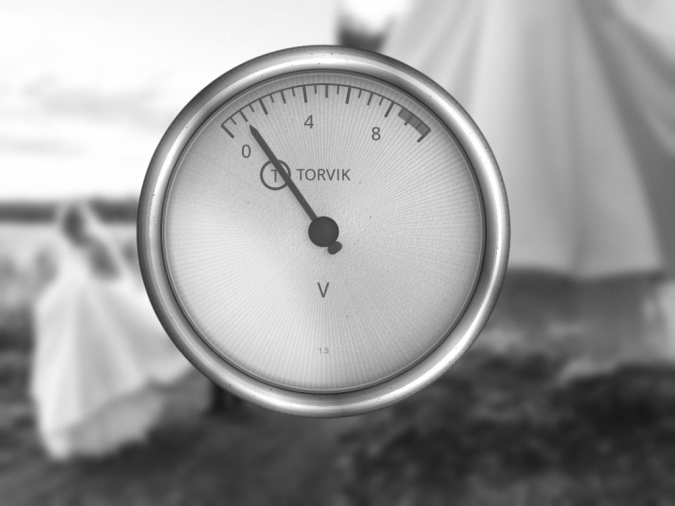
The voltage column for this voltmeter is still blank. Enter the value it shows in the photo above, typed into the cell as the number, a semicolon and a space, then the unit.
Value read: 1; V
